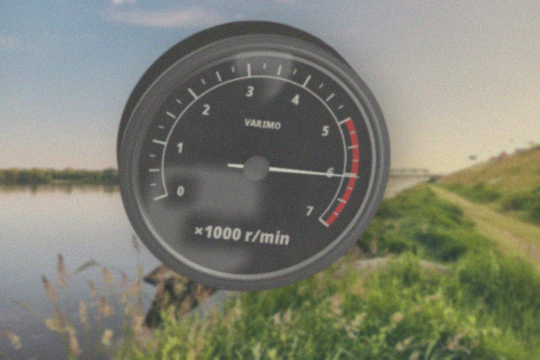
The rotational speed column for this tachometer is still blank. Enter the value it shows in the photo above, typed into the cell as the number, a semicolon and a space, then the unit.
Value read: 6000; rpm
